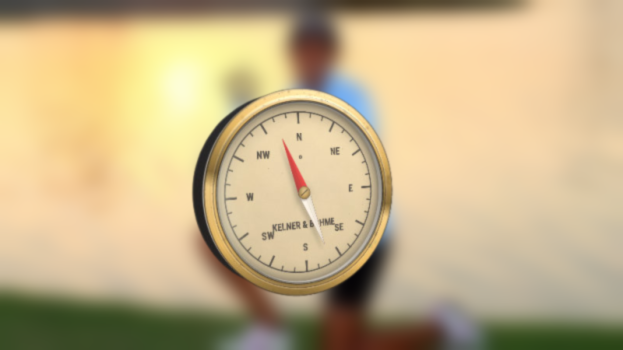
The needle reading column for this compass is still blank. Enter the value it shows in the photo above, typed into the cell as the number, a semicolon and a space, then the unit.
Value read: 340; °
